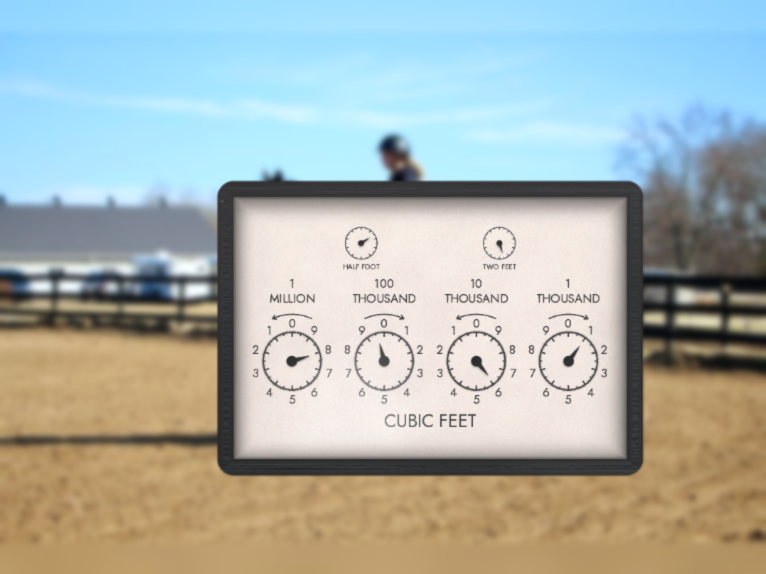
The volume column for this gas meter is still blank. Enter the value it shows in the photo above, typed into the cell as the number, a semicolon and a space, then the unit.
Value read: 796100; ft³
